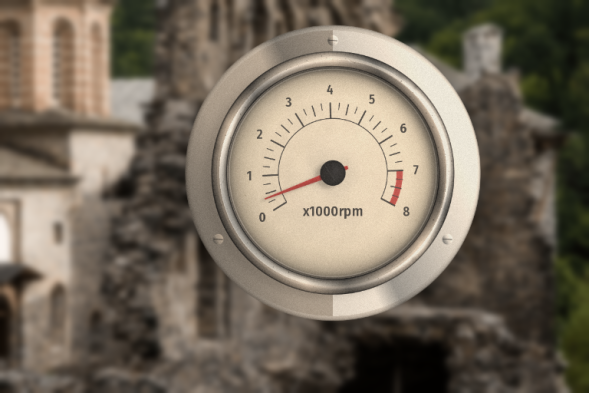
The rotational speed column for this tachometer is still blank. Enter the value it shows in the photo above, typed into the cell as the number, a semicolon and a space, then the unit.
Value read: 375; rpm
